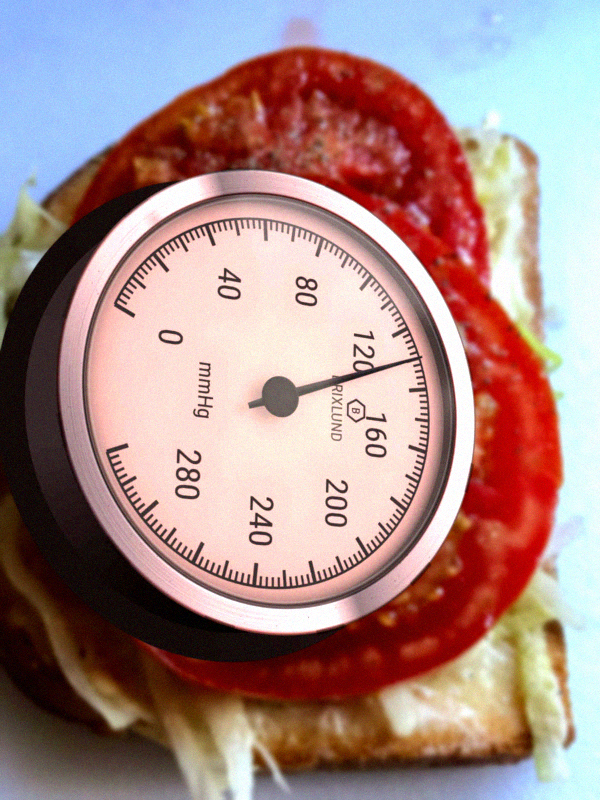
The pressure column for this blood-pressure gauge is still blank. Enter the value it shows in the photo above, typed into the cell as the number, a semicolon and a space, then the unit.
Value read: 130; mmHg
